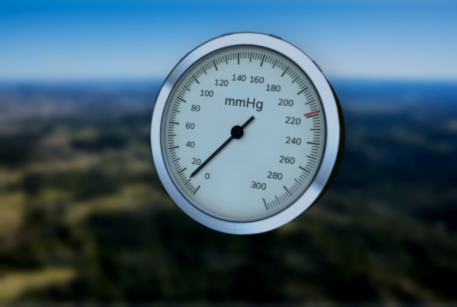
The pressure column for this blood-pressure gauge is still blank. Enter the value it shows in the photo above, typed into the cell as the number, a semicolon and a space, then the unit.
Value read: 10; mmHg
